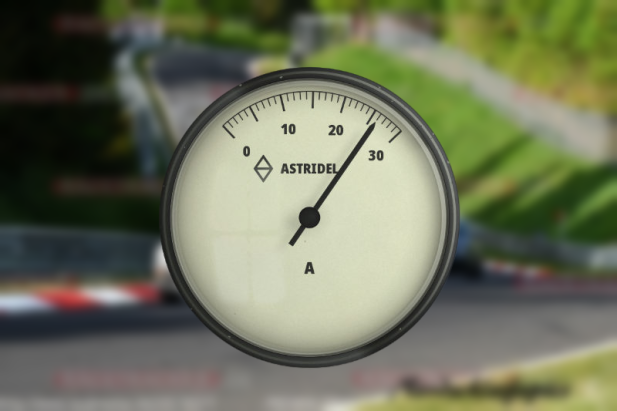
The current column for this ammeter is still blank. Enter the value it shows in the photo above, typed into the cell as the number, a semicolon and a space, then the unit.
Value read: 26; A
